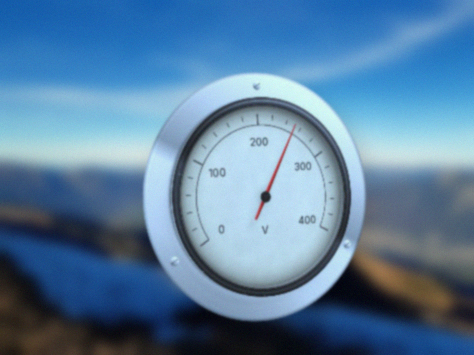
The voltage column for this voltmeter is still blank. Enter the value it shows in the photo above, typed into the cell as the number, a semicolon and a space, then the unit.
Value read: 250; V
